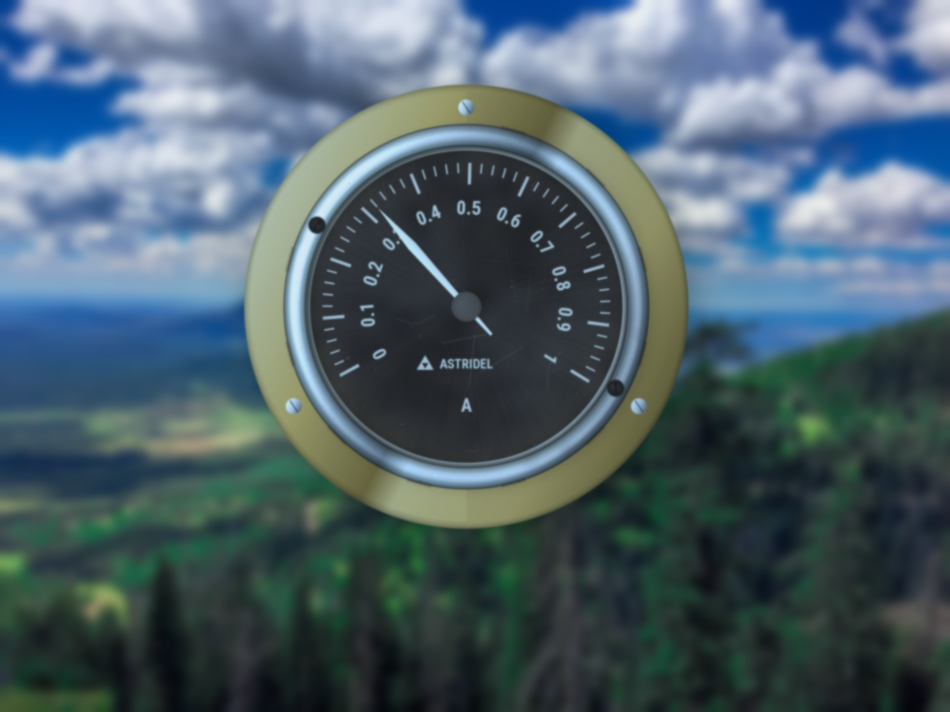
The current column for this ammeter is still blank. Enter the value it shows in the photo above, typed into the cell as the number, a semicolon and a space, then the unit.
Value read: 0.32; A
